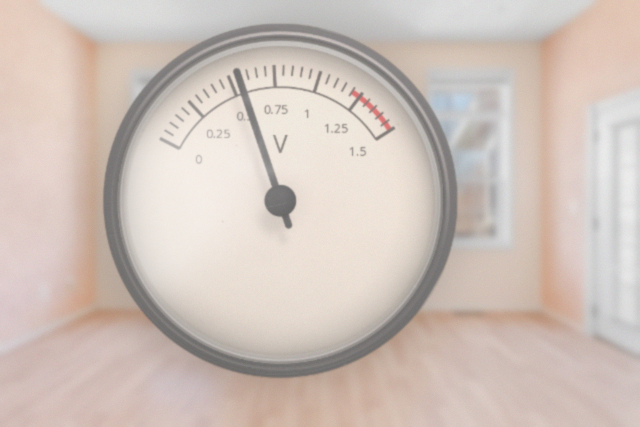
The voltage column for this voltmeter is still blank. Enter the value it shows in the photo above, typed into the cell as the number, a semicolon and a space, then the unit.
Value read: 0.55; V
